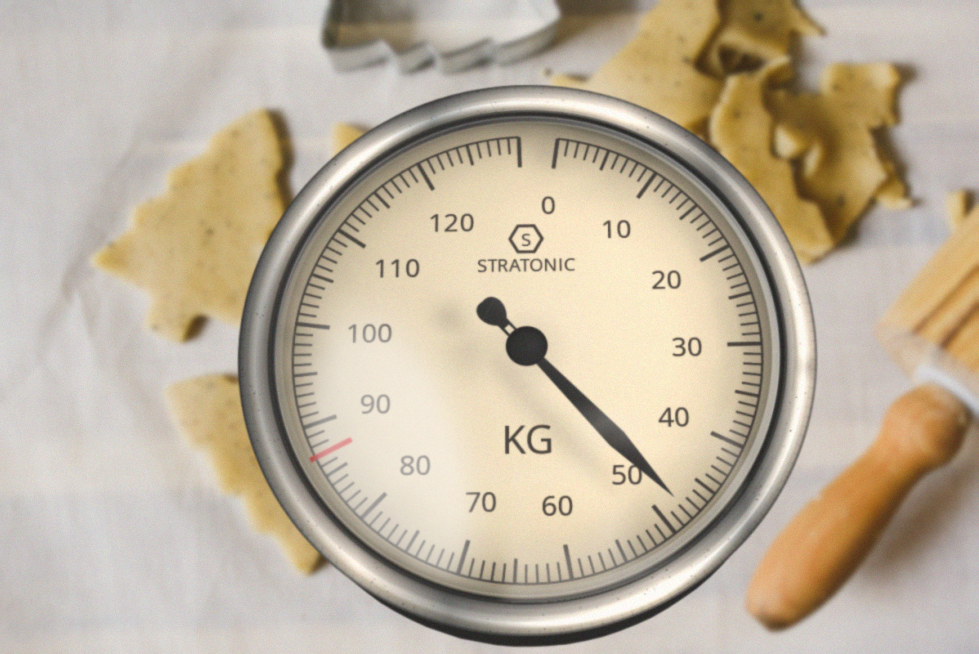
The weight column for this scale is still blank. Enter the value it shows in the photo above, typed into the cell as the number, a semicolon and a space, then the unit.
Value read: 48; kg
